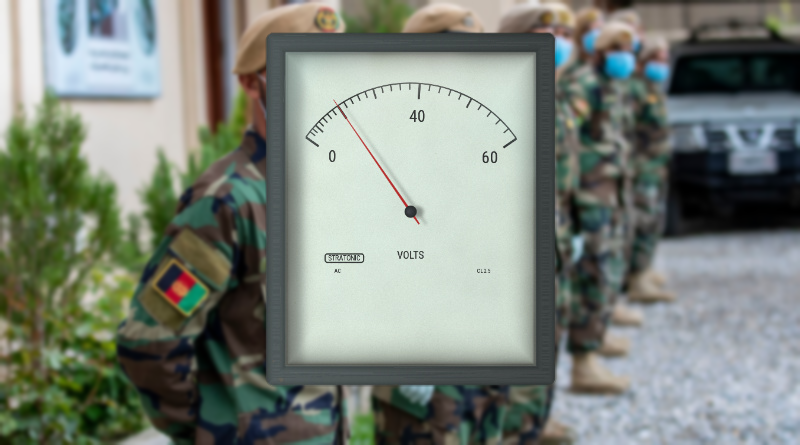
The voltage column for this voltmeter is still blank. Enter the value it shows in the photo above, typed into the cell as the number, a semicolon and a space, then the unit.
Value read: 20; V
